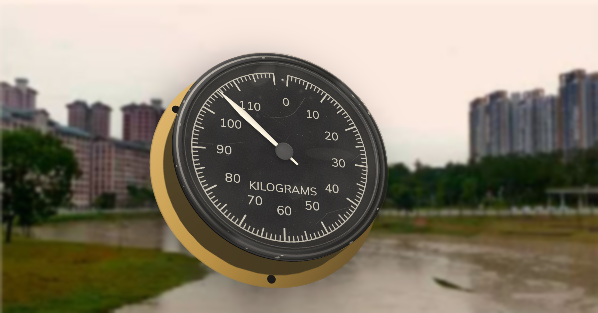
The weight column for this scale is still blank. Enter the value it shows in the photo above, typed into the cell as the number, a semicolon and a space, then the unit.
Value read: 105; kg
